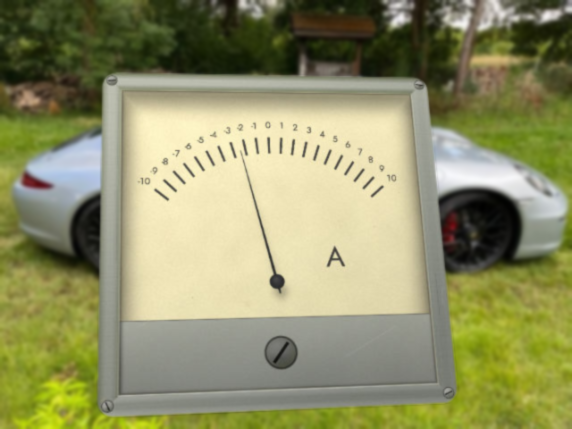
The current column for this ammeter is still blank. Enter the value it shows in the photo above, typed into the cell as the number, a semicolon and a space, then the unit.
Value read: -2.5; A
